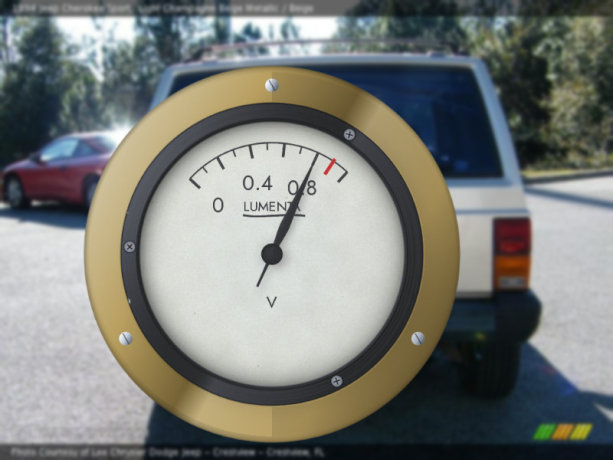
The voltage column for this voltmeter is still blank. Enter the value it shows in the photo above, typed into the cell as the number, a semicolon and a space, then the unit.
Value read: 0.8; V
